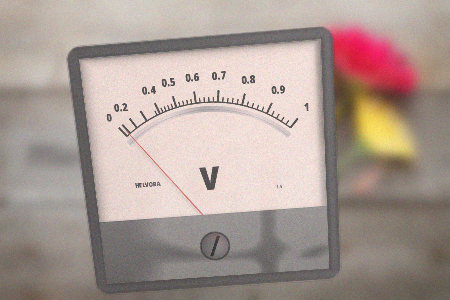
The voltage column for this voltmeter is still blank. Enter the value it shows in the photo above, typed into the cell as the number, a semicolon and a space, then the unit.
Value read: 0.1; V
